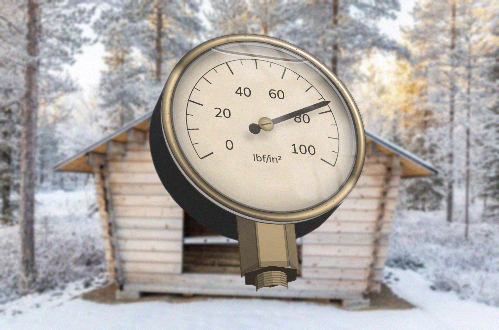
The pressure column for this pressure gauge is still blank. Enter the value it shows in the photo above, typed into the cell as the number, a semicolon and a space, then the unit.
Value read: 77.5; psi
